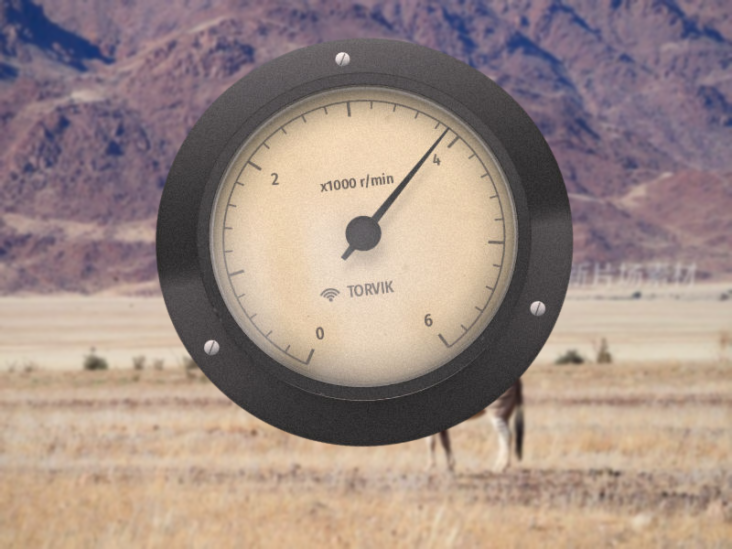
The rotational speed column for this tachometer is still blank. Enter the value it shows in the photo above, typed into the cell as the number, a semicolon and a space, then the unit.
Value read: 3900; rpm
